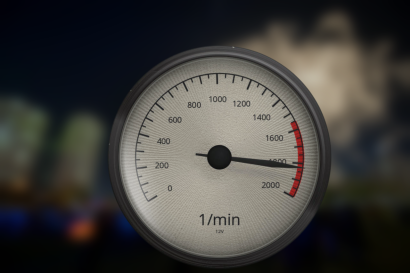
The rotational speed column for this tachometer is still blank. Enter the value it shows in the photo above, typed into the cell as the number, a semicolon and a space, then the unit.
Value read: 1825; rpm
